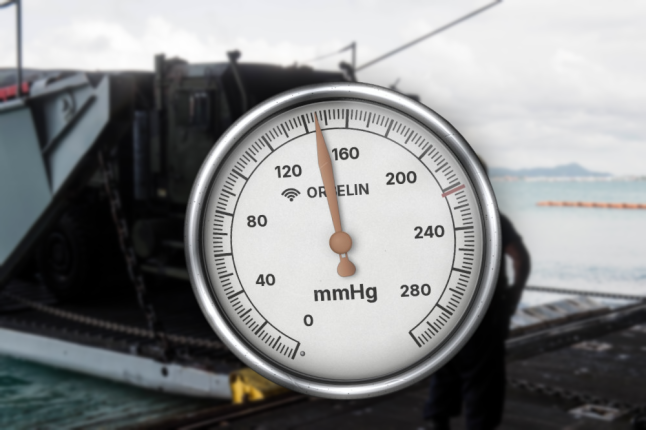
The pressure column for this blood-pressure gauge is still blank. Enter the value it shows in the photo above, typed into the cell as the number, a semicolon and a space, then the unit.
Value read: 146; mmHg
